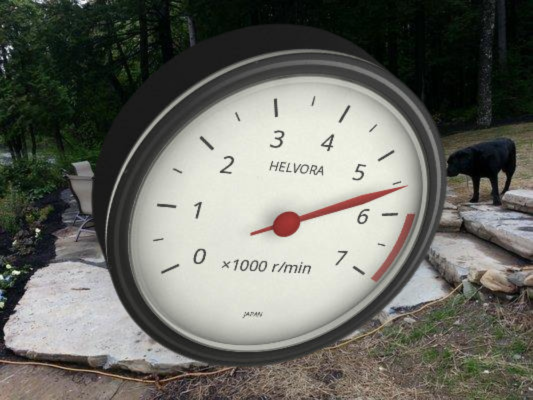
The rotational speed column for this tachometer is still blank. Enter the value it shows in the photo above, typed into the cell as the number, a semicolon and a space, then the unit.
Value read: 5500; rpm
